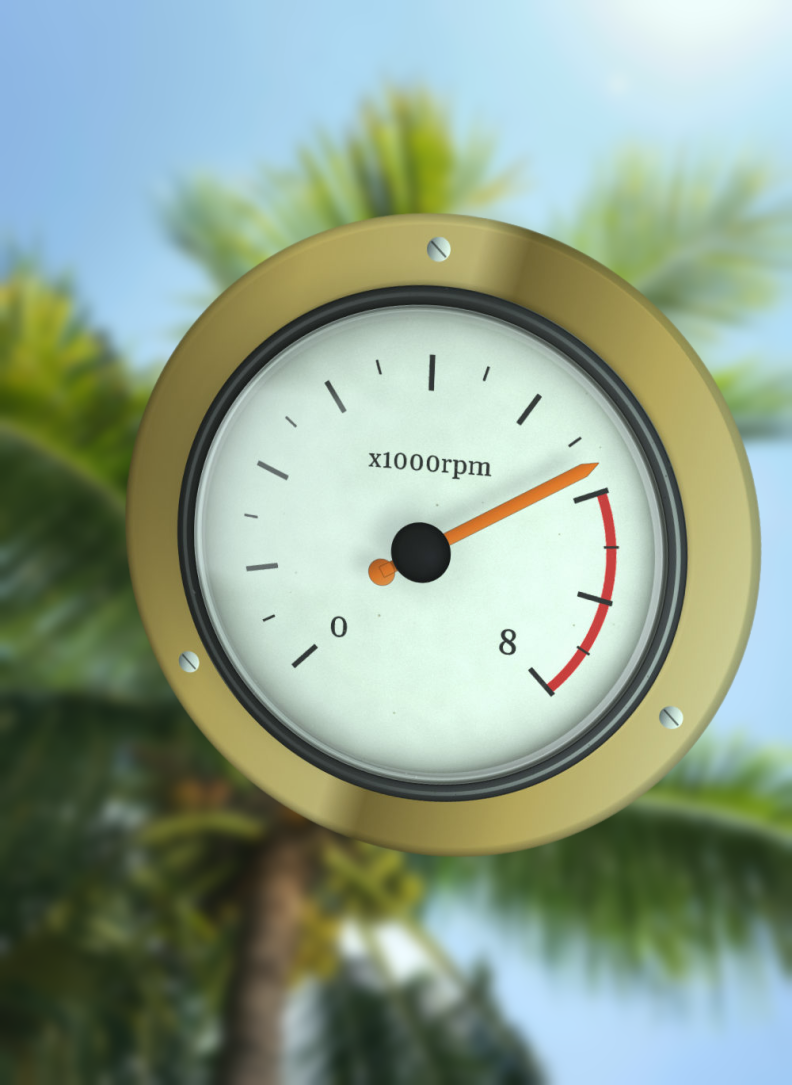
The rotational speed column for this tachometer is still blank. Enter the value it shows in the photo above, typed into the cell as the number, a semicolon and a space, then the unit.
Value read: 5750; rpm
